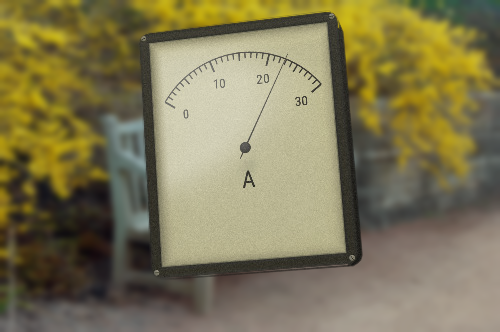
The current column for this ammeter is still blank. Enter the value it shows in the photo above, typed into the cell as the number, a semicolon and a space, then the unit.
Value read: 23; A
